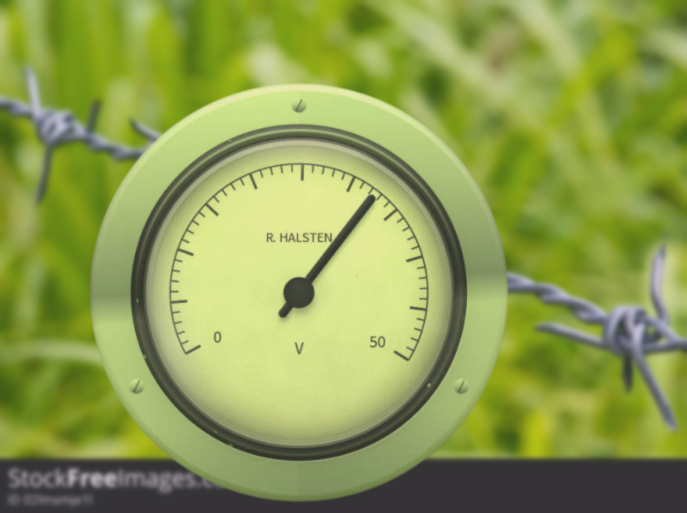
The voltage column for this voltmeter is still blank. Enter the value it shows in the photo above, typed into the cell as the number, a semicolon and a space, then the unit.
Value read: 32.5; V
